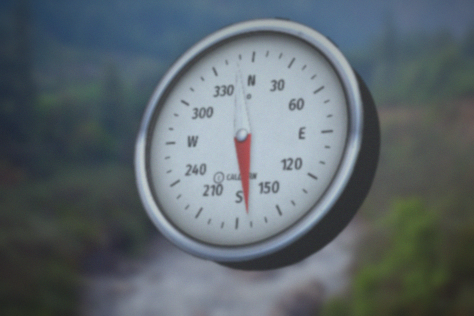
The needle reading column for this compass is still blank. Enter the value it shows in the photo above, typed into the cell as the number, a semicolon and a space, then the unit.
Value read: 170; °
